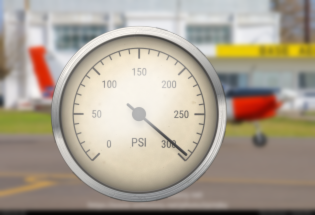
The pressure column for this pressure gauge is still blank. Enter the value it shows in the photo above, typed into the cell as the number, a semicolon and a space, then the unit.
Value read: 295; psi
